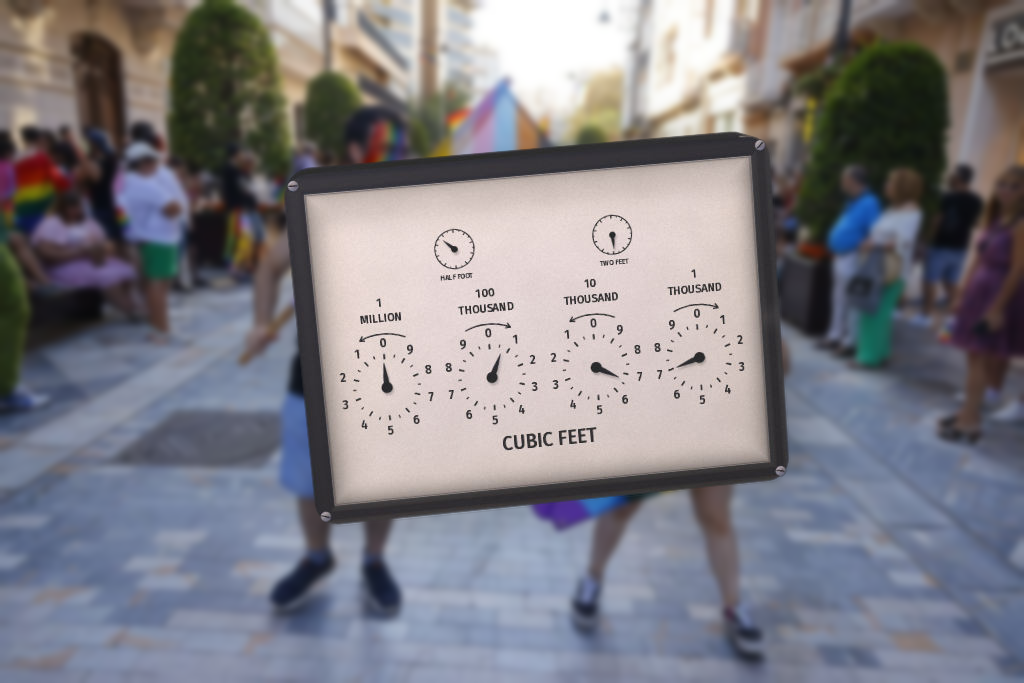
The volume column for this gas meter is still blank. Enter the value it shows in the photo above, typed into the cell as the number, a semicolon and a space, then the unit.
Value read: 6700; ft³
